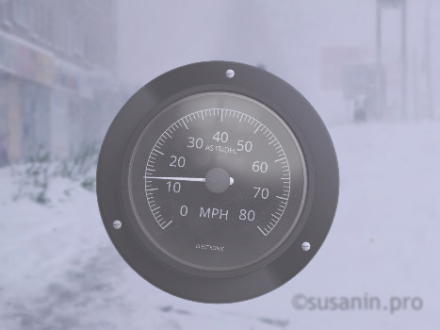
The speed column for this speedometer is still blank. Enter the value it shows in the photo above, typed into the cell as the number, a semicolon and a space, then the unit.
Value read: 13; mph
